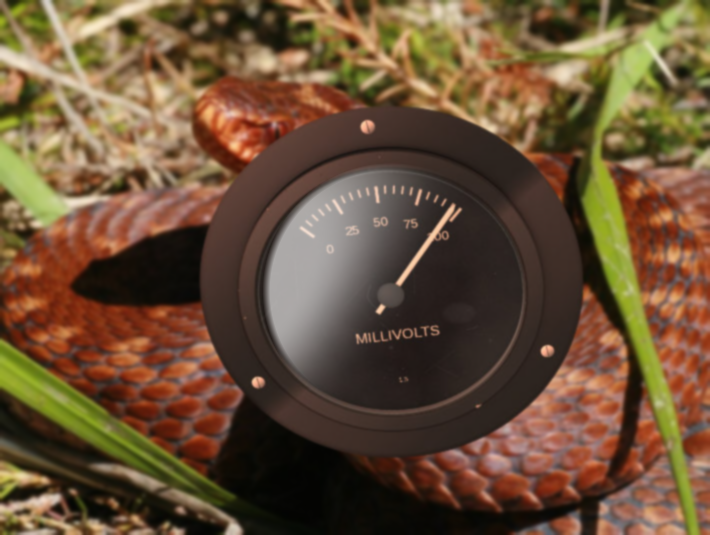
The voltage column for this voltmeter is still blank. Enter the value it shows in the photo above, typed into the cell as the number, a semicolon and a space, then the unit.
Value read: 95; mV
